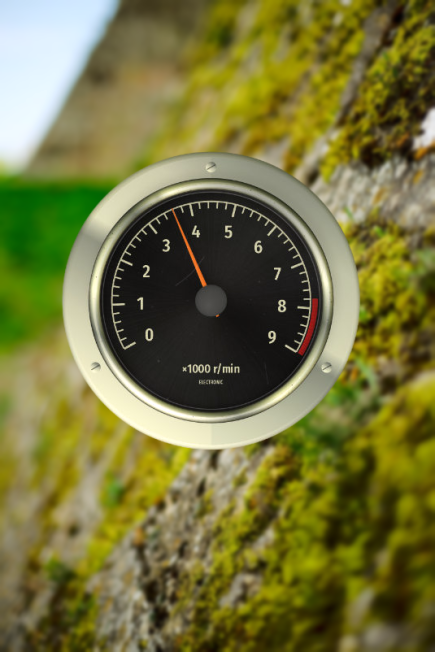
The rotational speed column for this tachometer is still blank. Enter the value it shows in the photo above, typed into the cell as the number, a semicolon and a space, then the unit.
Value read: 3600; rpm
